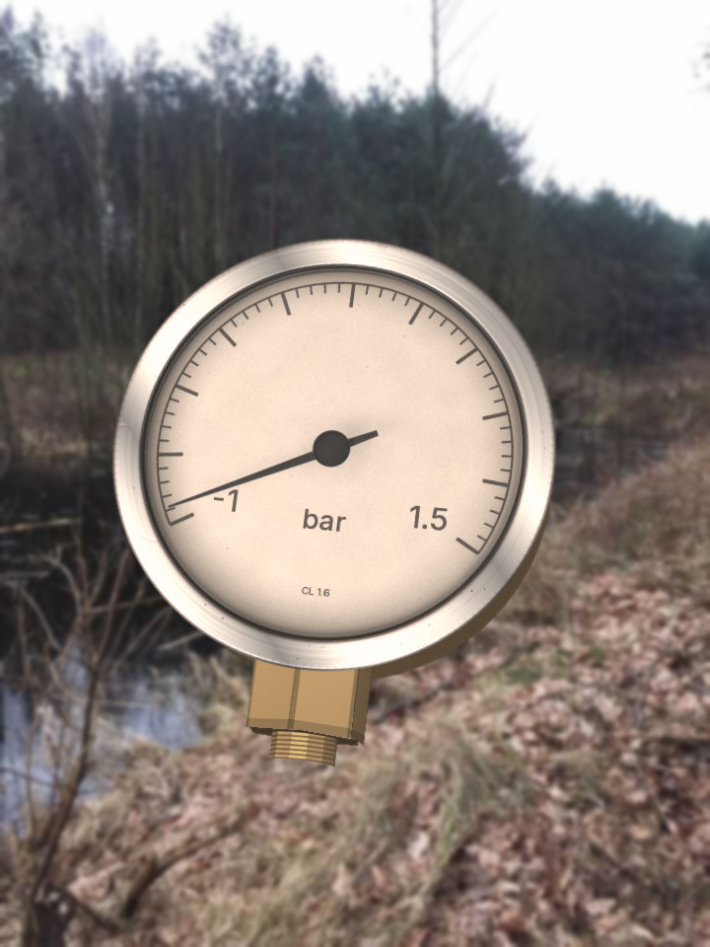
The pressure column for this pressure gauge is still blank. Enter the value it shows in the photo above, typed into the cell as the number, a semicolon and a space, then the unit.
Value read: -0.95; bar
